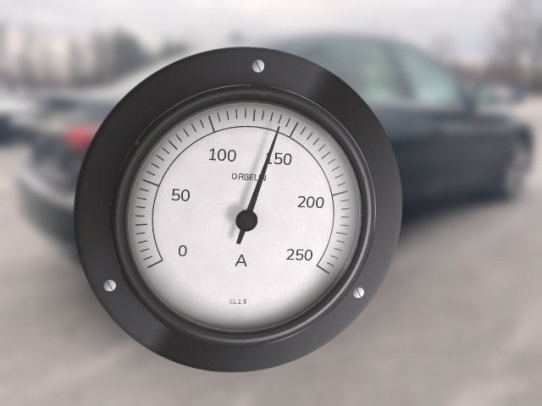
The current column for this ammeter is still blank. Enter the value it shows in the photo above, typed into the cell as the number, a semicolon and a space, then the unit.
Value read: 140; A
